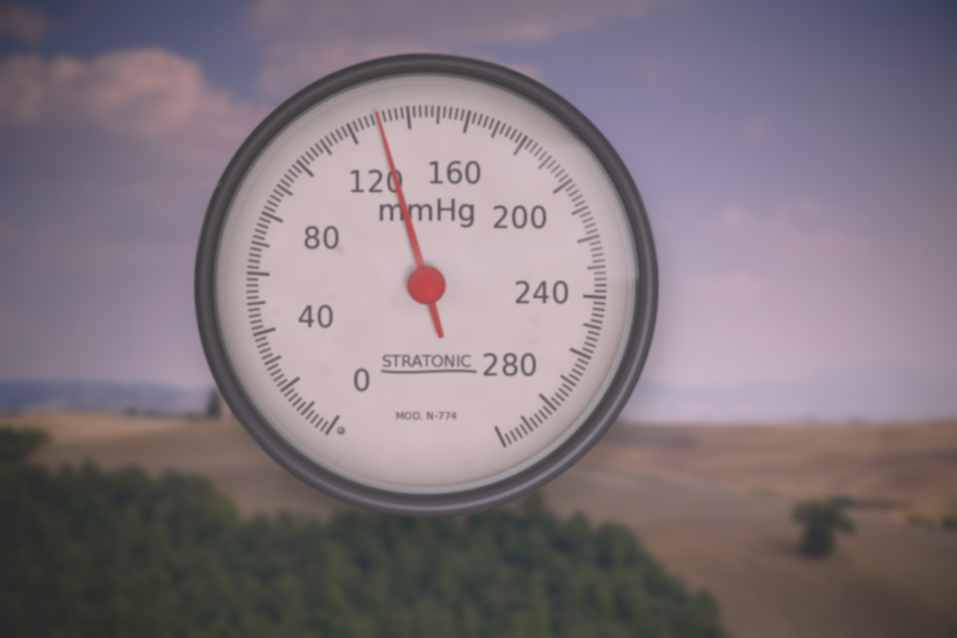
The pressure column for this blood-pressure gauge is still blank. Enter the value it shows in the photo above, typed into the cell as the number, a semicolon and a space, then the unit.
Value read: 130; mmHg
